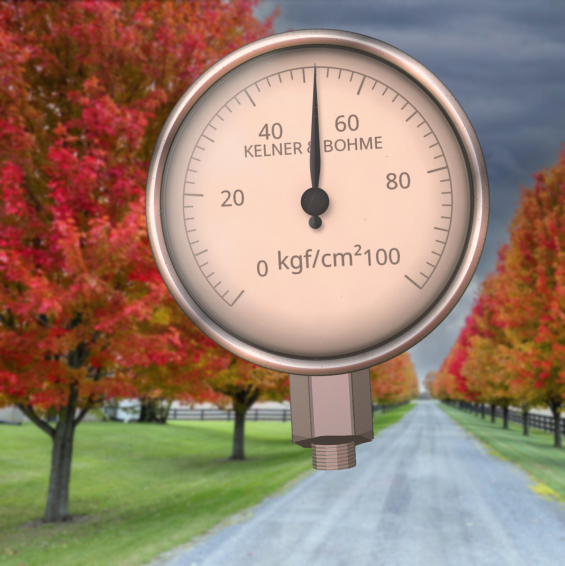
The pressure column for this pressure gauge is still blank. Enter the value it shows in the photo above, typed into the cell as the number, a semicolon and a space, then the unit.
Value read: 52; kg/cm²
